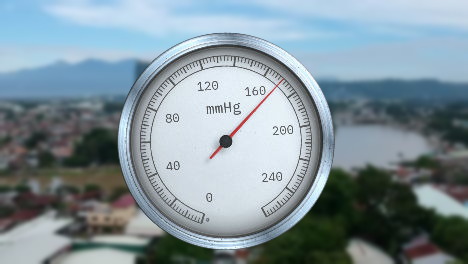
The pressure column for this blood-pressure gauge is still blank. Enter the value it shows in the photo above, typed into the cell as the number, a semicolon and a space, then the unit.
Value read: 170; mmHg
